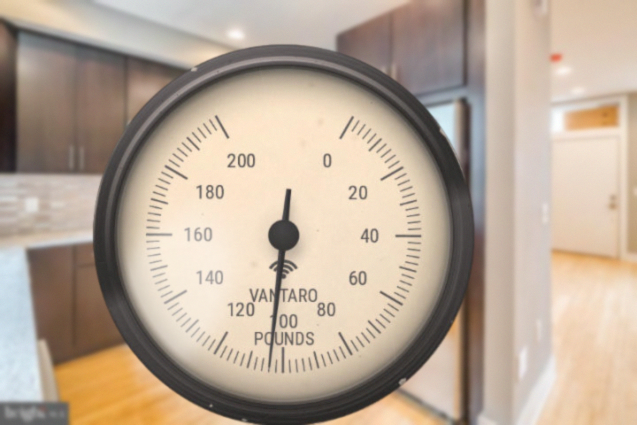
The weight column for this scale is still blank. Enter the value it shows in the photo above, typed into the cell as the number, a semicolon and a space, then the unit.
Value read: 104; lb
